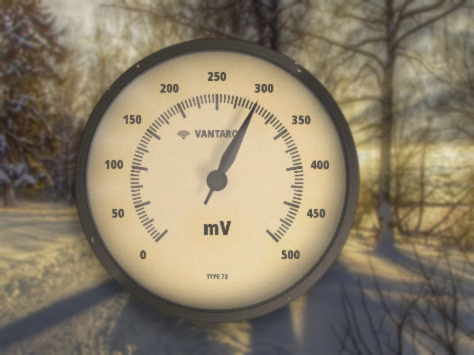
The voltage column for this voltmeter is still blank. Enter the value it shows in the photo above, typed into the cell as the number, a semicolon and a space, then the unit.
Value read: 300; mV
